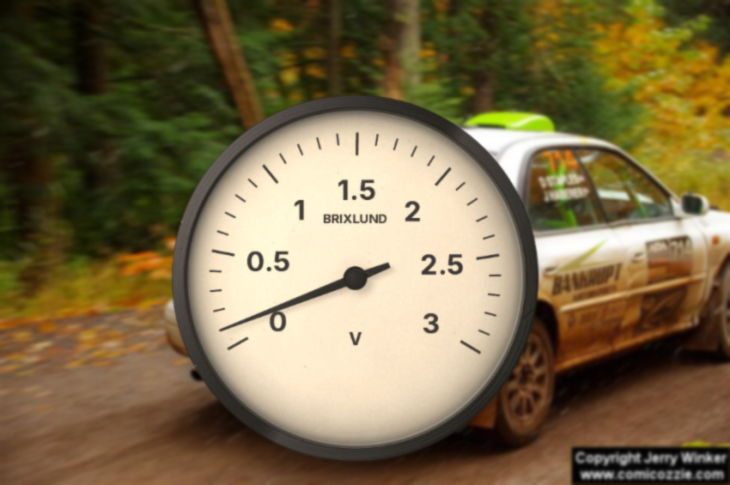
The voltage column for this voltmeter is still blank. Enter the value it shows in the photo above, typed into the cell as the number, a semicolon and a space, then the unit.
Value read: 0.1; V
